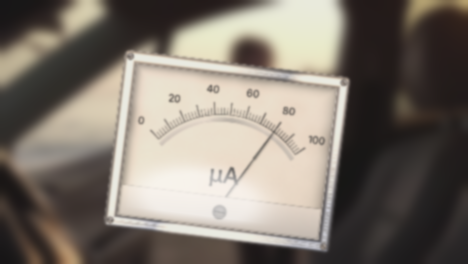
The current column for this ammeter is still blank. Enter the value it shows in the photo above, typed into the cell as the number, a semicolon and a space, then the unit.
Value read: 80; µA
